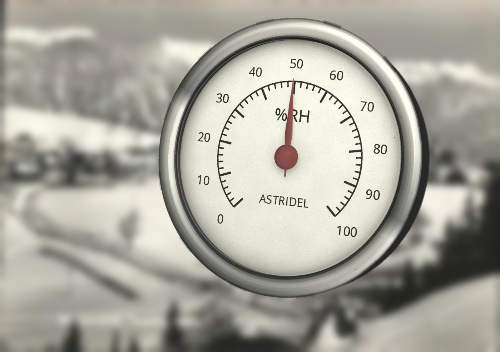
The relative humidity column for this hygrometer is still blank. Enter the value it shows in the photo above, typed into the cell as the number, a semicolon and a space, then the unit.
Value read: 50; %
